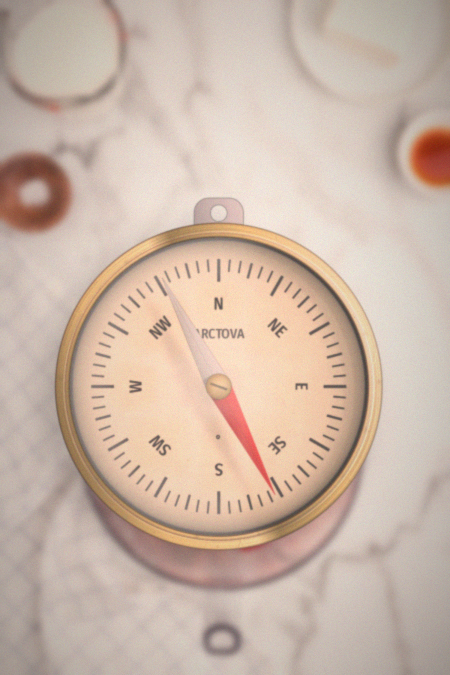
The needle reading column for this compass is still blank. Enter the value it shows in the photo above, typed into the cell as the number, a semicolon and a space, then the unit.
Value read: 152.5; °
